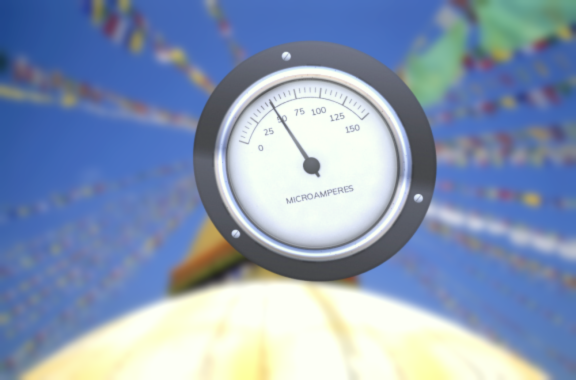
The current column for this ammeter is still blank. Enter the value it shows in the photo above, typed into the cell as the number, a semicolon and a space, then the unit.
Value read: 50; µA
